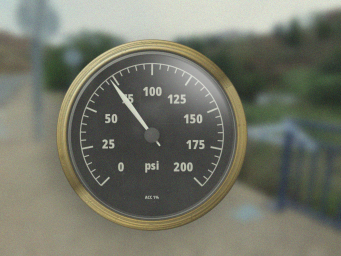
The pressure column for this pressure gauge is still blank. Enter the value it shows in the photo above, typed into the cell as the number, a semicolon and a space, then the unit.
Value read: 72.5; psi
